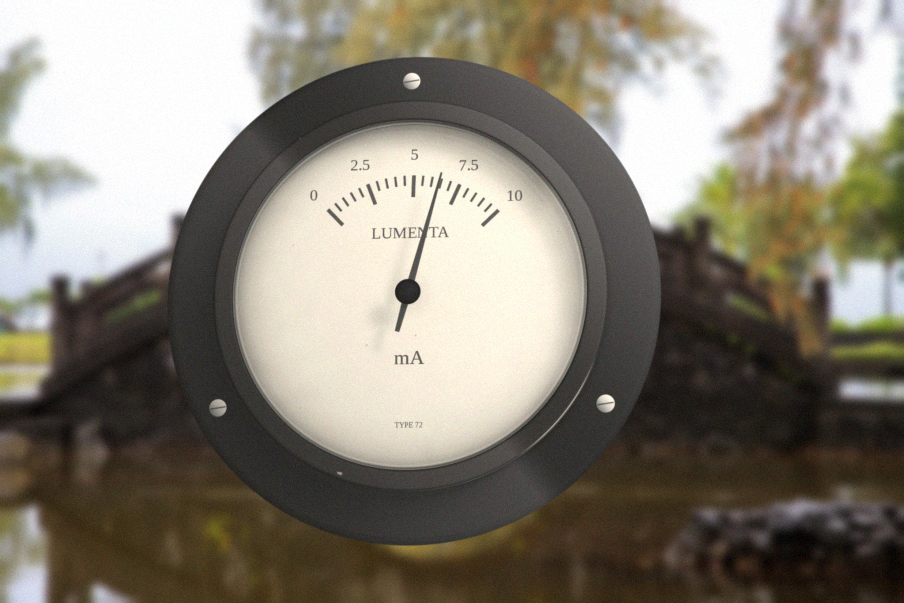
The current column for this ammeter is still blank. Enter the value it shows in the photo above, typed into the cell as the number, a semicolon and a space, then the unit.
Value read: 6.5; mA
